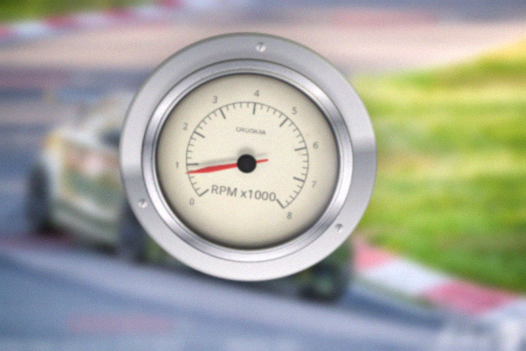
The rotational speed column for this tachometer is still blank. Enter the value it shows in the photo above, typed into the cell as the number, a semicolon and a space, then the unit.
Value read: 800; rpm
